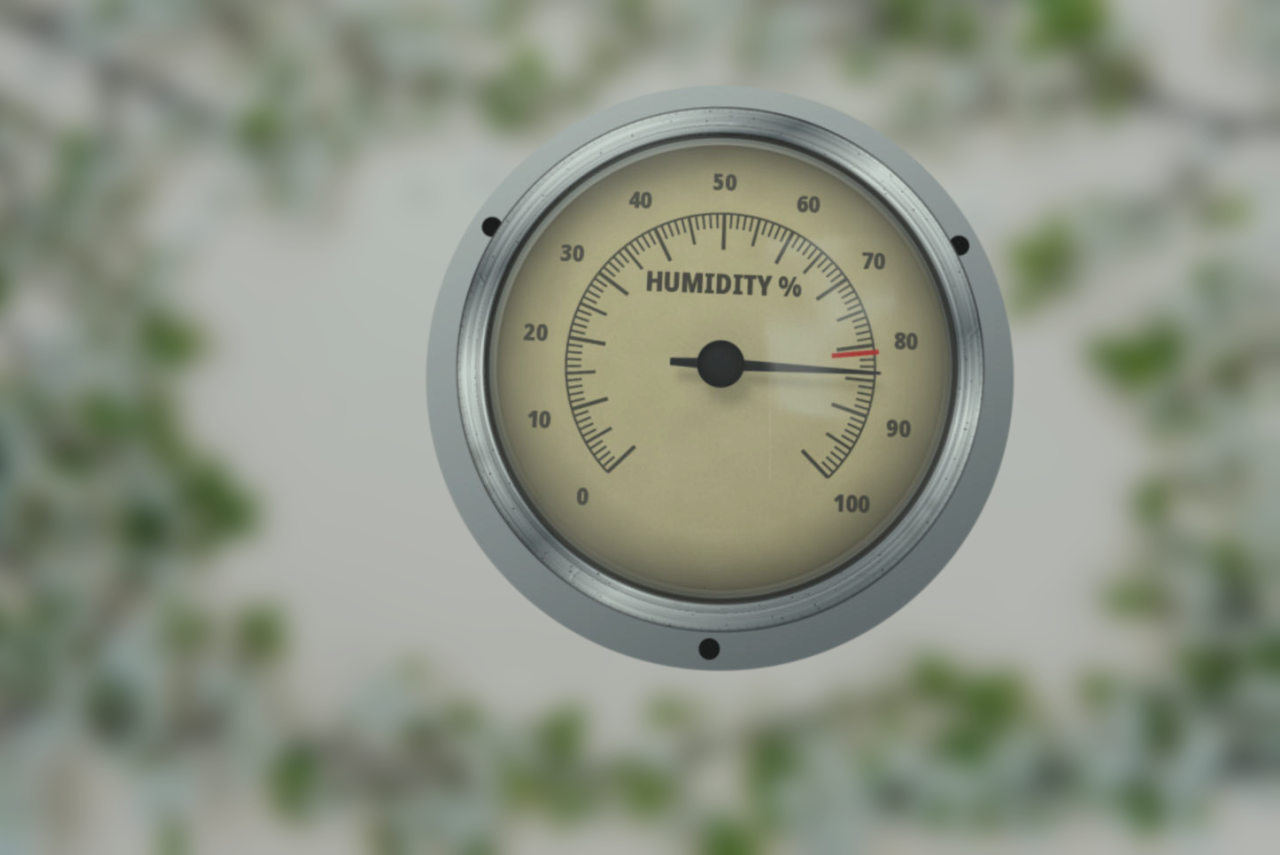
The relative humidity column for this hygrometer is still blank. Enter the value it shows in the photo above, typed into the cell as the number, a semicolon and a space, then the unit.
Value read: 84; %
